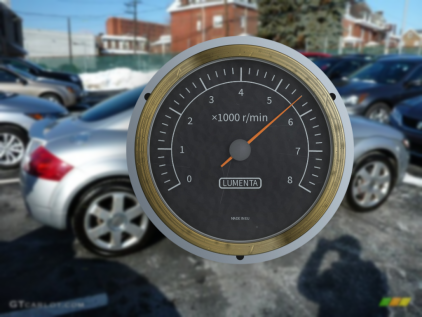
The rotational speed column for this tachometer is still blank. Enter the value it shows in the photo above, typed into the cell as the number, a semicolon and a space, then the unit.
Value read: 5600; rpm
